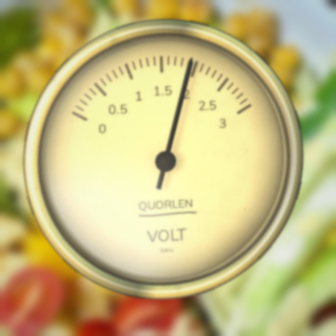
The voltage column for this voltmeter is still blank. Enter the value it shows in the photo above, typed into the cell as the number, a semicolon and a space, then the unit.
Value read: 1.9; V
